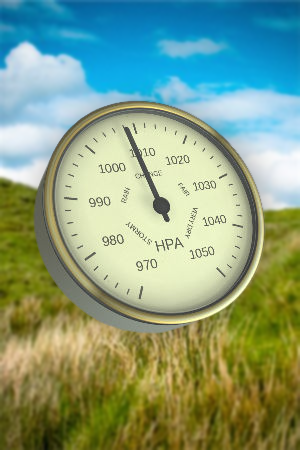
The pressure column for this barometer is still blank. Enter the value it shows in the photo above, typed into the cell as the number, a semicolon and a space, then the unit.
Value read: 1008; hPa
